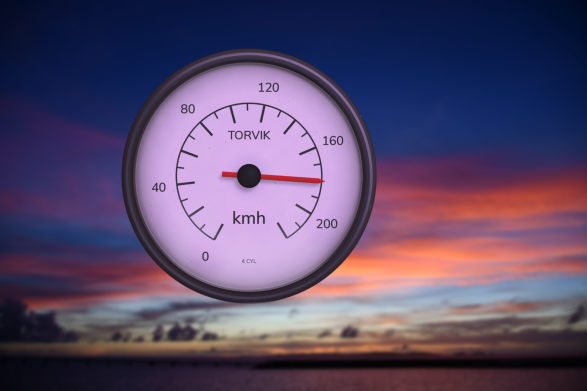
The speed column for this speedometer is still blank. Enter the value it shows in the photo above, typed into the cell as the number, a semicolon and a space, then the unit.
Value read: 180; km/h
